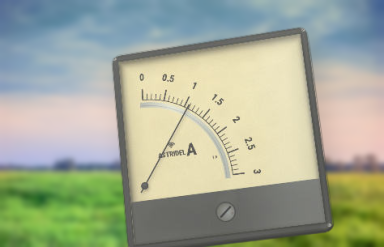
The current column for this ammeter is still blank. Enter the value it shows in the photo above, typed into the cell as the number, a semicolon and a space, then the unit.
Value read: 1.1; A
